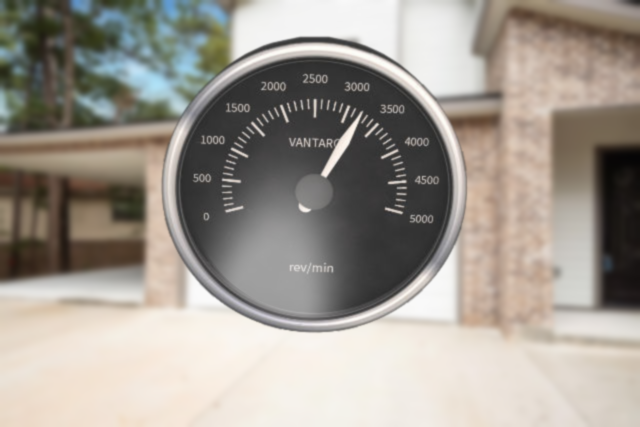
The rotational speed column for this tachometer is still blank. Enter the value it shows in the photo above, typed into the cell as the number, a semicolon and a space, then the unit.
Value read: 3200; rpm
